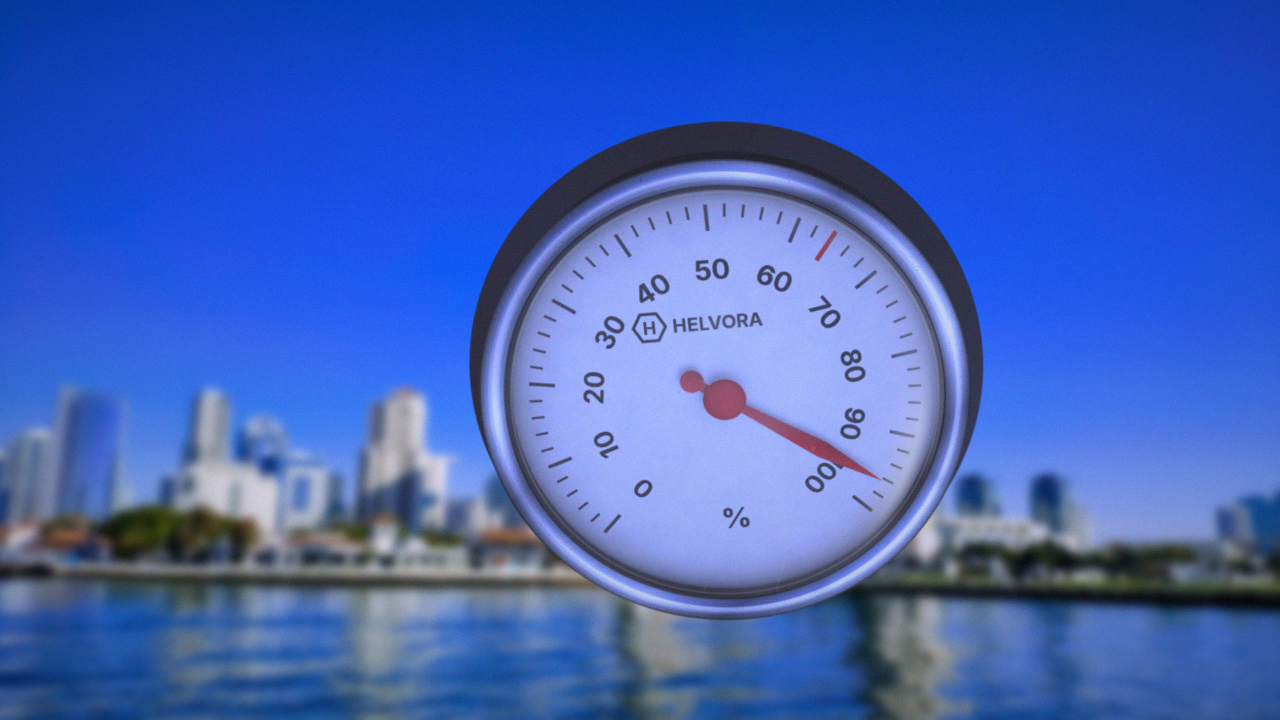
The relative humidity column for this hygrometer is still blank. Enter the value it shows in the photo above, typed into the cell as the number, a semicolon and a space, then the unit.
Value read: 96; %
